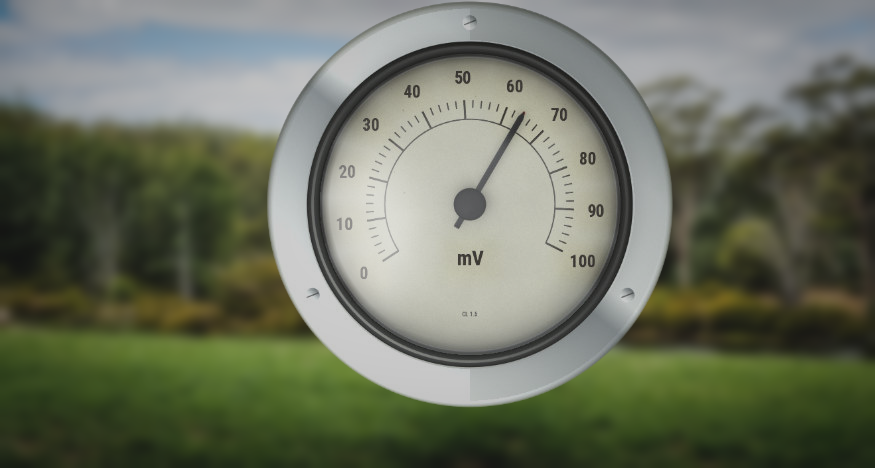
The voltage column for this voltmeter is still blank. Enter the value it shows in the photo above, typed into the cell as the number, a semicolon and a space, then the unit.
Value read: 64; mV
